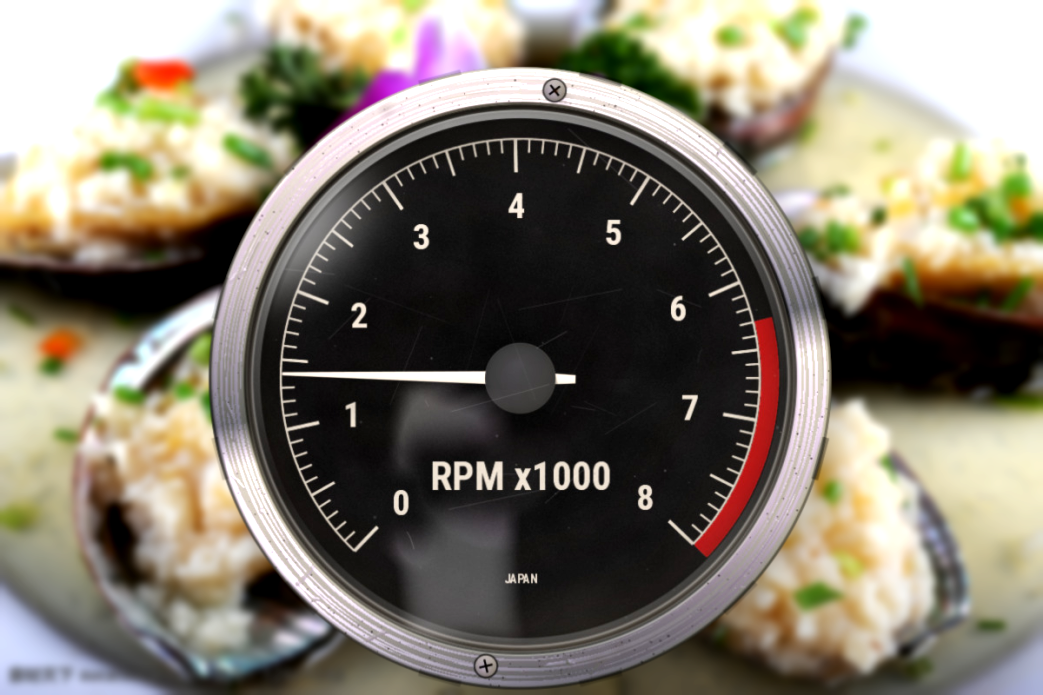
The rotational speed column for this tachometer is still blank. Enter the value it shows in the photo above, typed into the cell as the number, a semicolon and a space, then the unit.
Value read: 1400; rpm
